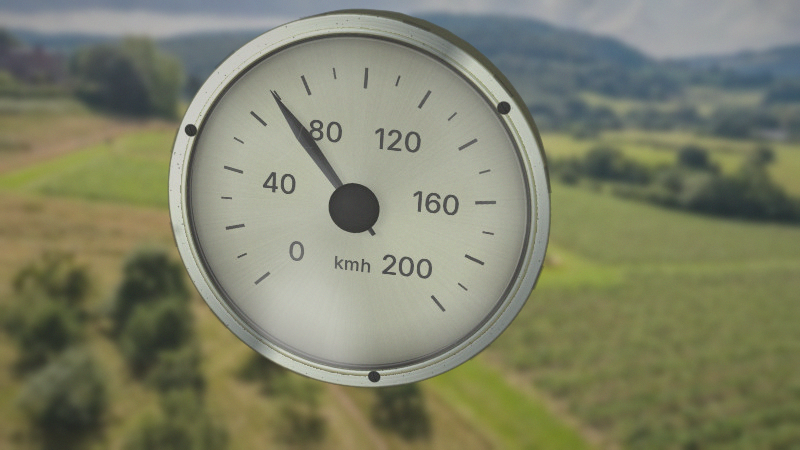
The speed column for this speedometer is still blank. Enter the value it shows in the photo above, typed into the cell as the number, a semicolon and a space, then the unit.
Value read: 70; km/h
